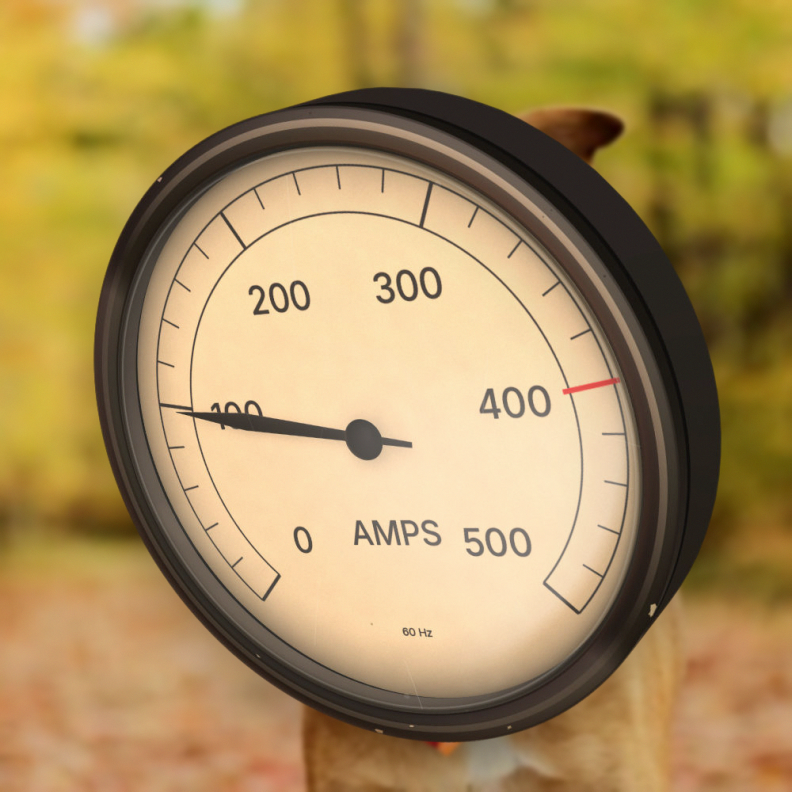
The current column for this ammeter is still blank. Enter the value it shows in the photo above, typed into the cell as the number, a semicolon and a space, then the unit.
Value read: 100; A
